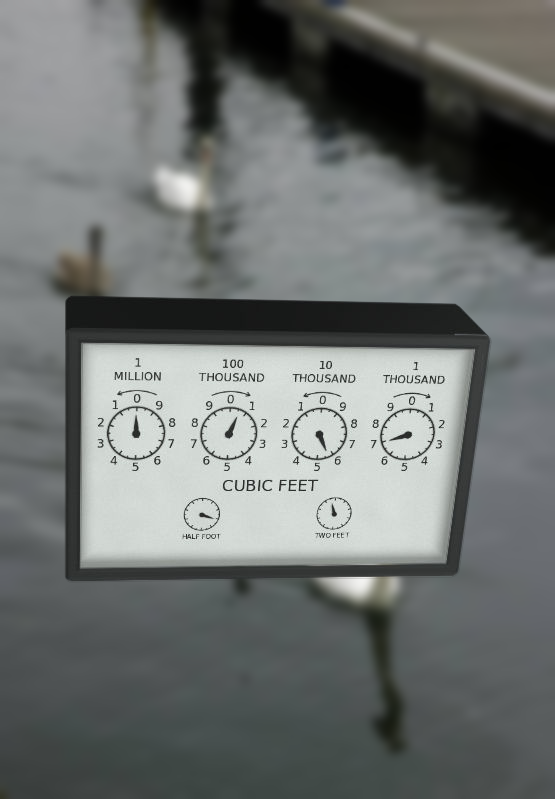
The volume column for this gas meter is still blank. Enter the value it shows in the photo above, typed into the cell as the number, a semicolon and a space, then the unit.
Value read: 5700; ft³
